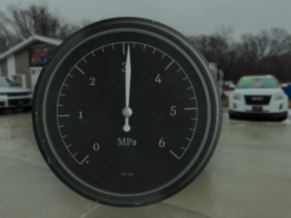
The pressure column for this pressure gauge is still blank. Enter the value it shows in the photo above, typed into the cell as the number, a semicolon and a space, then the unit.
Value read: 3.1; MPa
